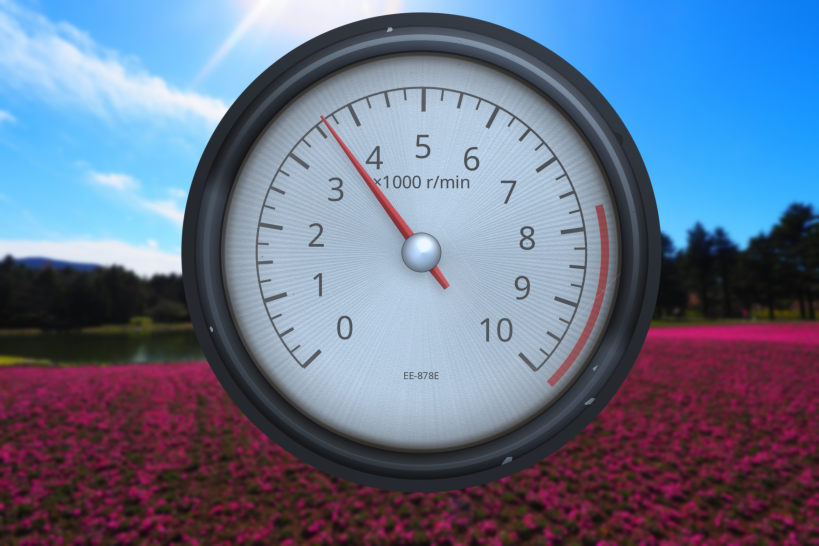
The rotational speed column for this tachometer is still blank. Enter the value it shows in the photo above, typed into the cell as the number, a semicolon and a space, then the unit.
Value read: 3625; rpm
